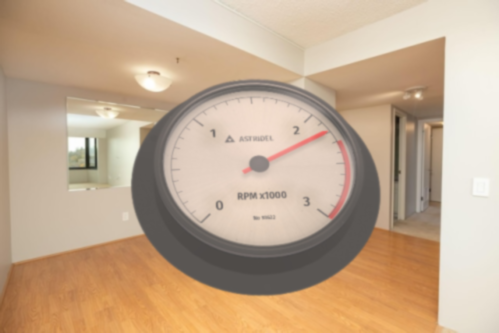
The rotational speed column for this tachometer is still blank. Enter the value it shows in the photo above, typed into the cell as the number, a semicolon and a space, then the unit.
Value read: 2200; rpm
